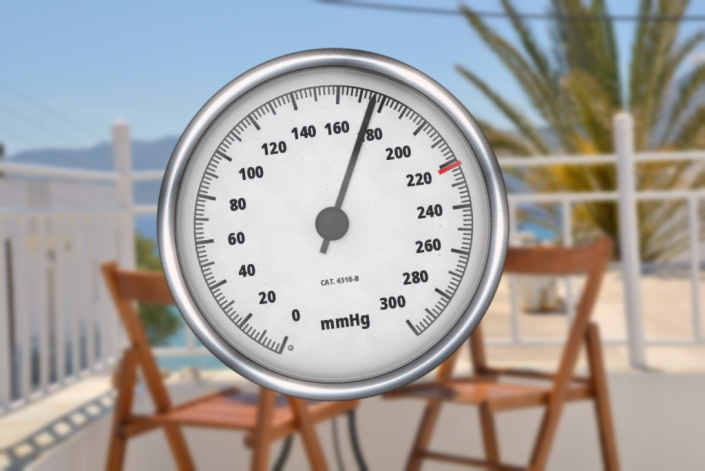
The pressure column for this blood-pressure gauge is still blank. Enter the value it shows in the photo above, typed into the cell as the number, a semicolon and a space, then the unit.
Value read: 176; mmHg
